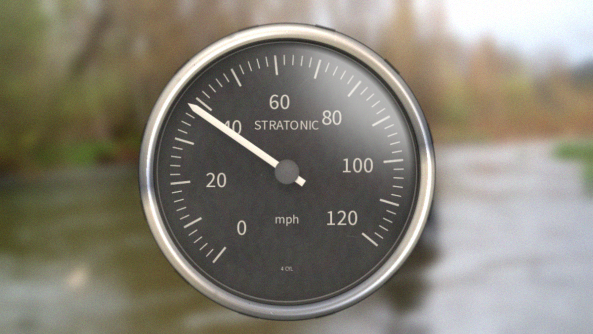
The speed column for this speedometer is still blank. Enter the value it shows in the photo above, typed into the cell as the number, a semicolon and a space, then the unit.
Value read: 38; mph
